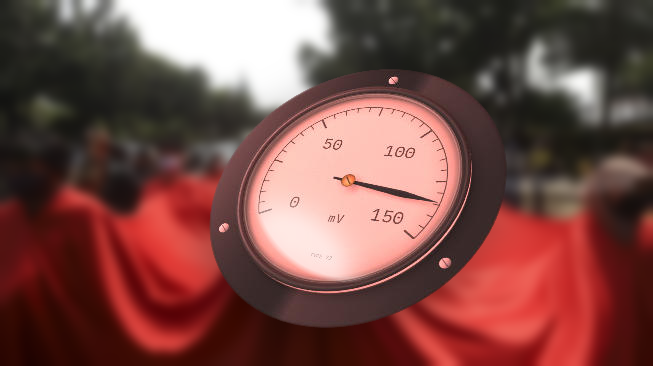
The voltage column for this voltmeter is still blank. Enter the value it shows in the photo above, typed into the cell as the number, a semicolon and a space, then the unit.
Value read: 135; mV
